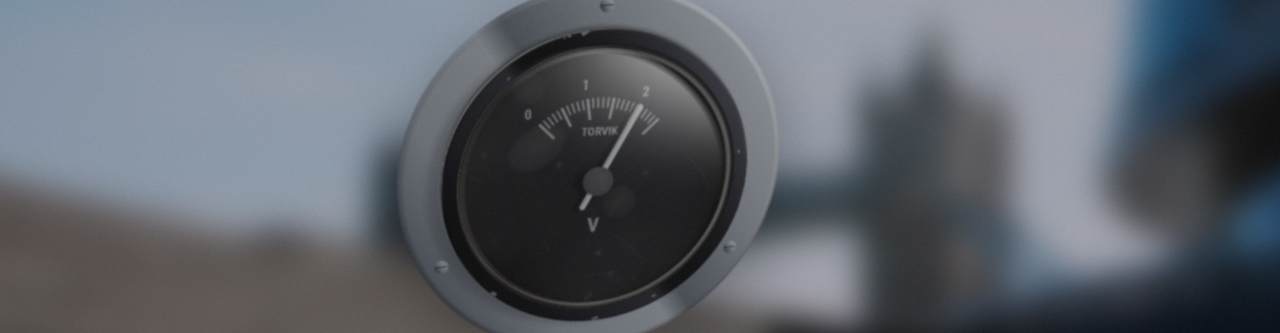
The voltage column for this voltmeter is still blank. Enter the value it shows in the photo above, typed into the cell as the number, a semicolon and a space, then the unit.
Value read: 2; V
